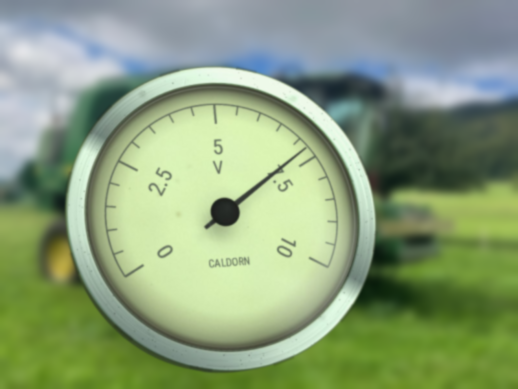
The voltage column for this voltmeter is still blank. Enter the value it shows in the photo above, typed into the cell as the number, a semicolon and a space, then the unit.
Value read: 7.25; V
